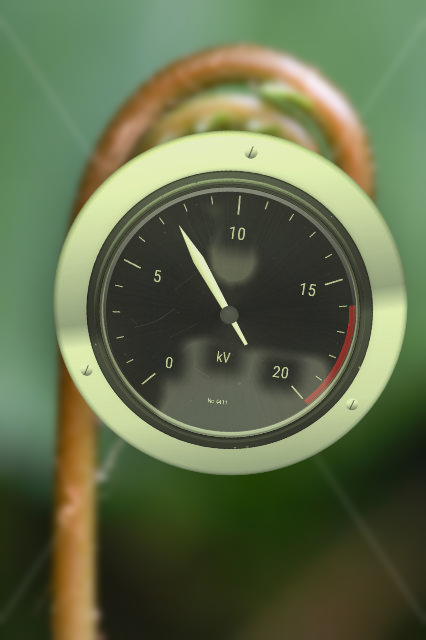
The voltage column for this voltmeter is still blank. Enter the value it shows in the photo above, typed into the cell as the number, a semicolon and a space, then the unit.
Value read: 7.5; kV
